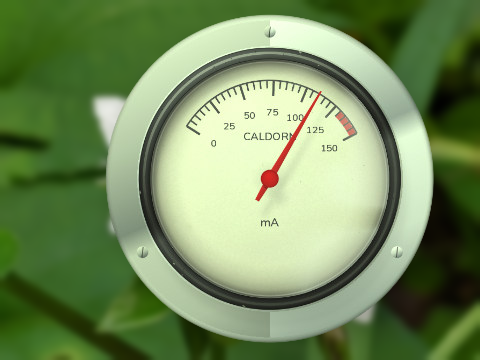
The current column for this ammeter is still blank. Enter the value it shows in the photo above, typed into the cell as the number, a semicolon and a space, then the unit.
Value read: 110; mA
